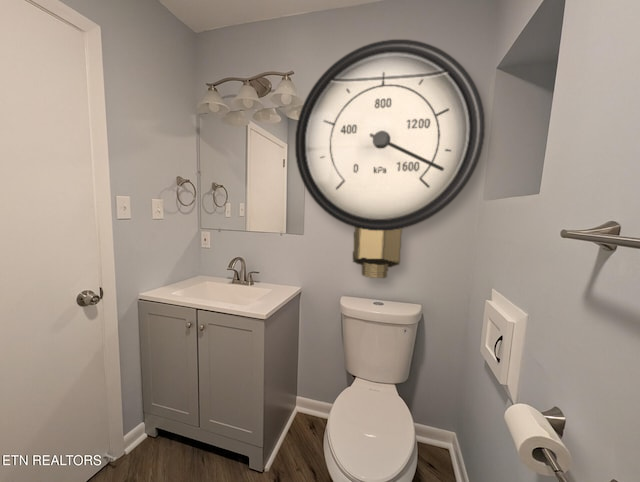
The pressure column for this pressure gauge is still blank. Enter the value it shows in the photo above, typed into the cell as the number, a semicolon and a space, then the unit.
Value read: 1500; kPa
